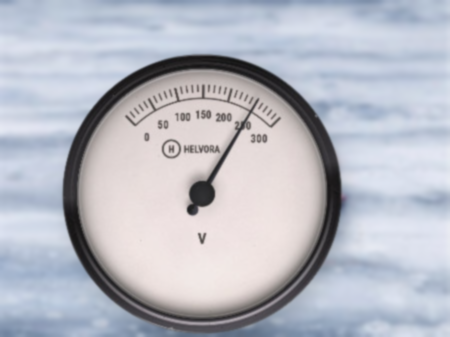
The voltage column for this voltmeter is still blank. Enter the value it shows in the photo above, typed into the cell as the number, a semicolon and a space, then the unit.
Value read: 250; V
